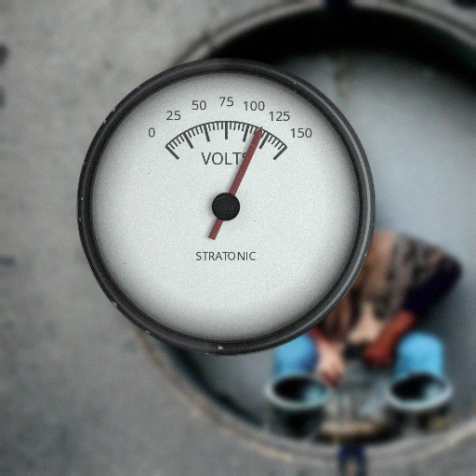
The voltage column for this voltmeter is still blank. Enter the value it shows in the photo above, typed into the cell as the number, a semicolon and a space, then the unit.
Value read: 115; V
